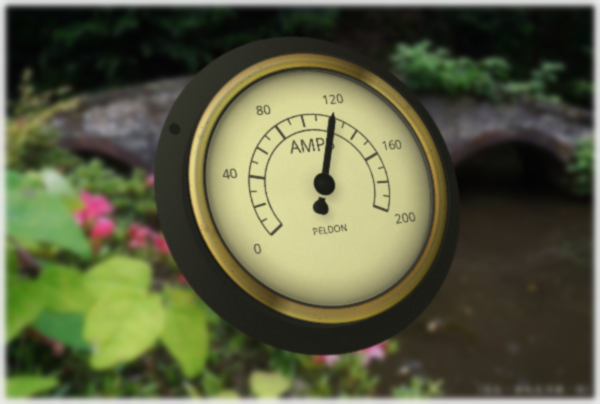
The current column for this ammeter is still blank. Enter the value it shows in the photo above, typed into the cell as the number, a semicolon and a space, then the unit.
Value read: 120; A
